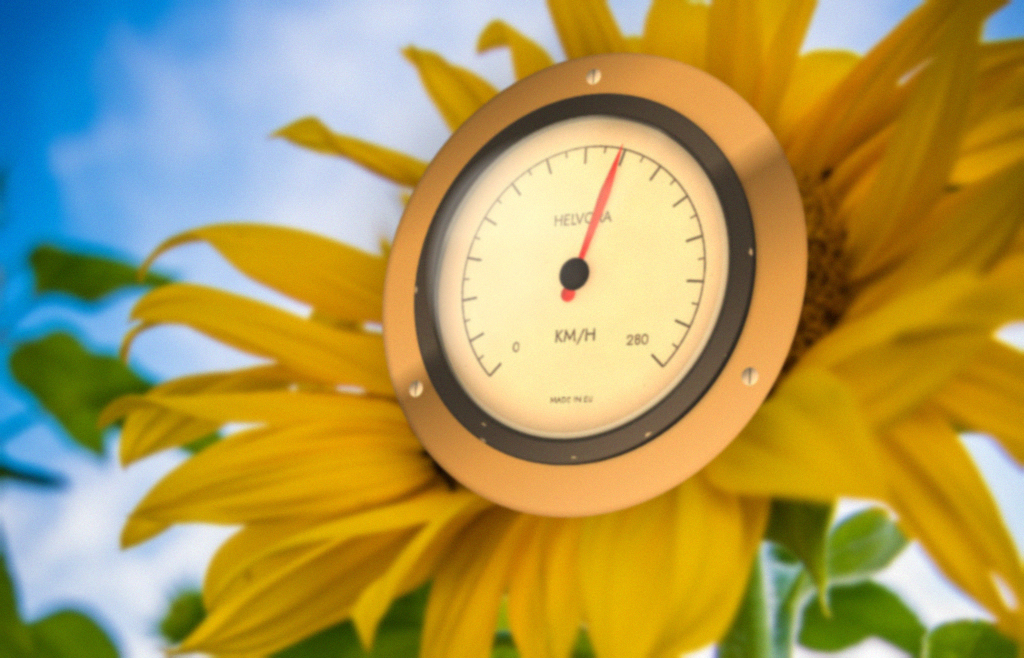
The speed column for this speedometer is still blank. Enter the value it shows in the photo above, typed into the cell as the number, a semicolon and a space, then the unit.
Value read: 160; km/h
